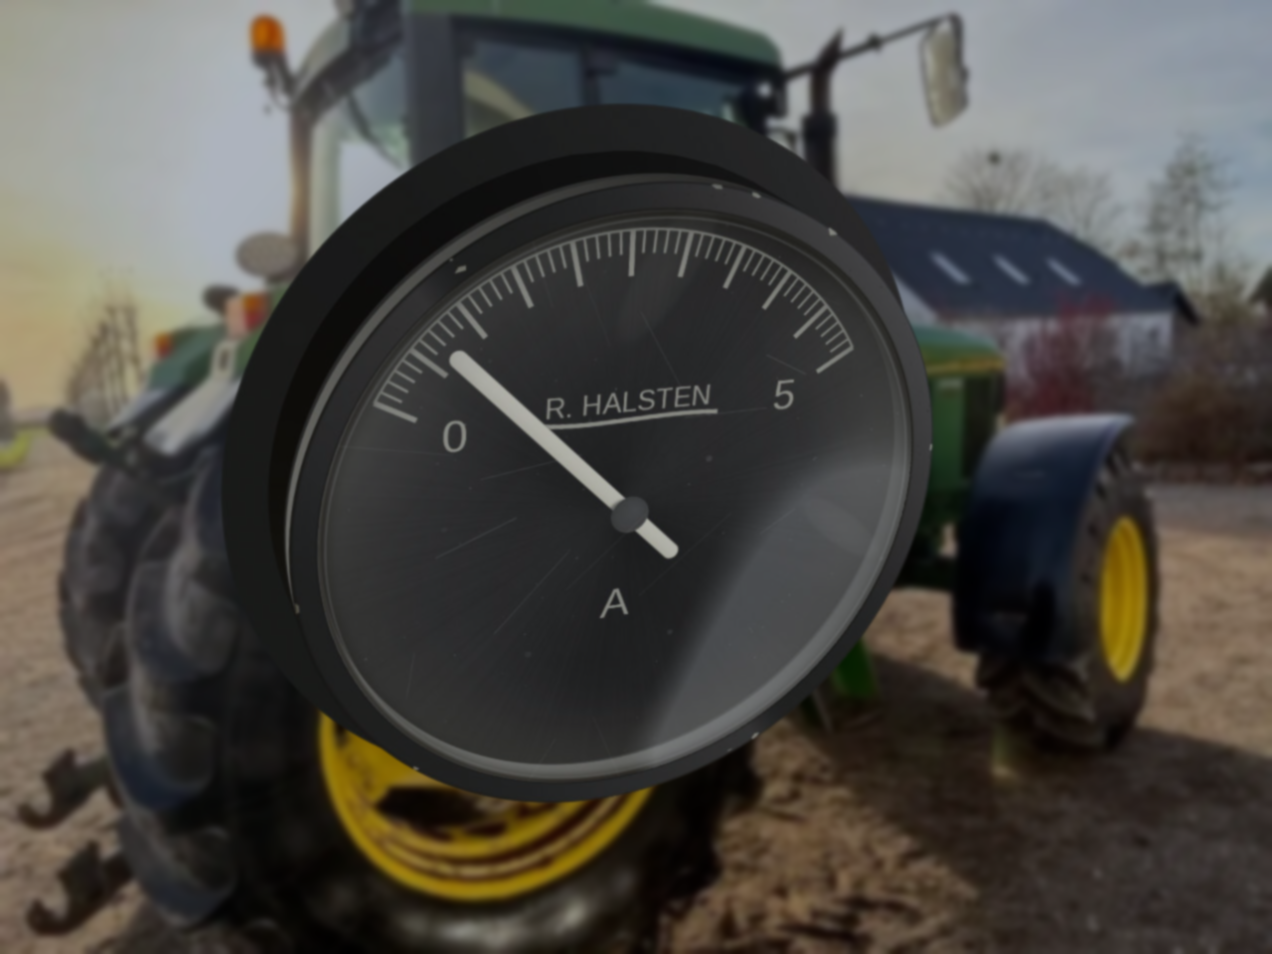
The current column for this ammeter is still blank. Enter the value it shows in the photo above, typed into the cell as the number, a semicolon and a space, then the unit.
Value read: 0.7; A
